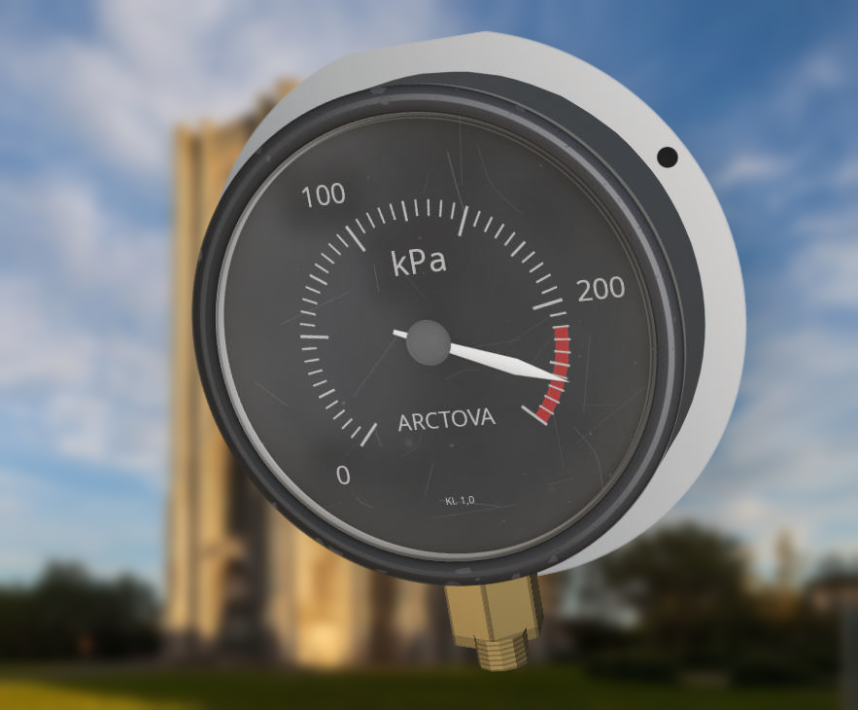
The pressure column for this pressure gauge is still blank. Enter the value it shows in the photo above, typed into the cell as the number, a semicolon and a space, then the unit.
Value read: 230; kPa
